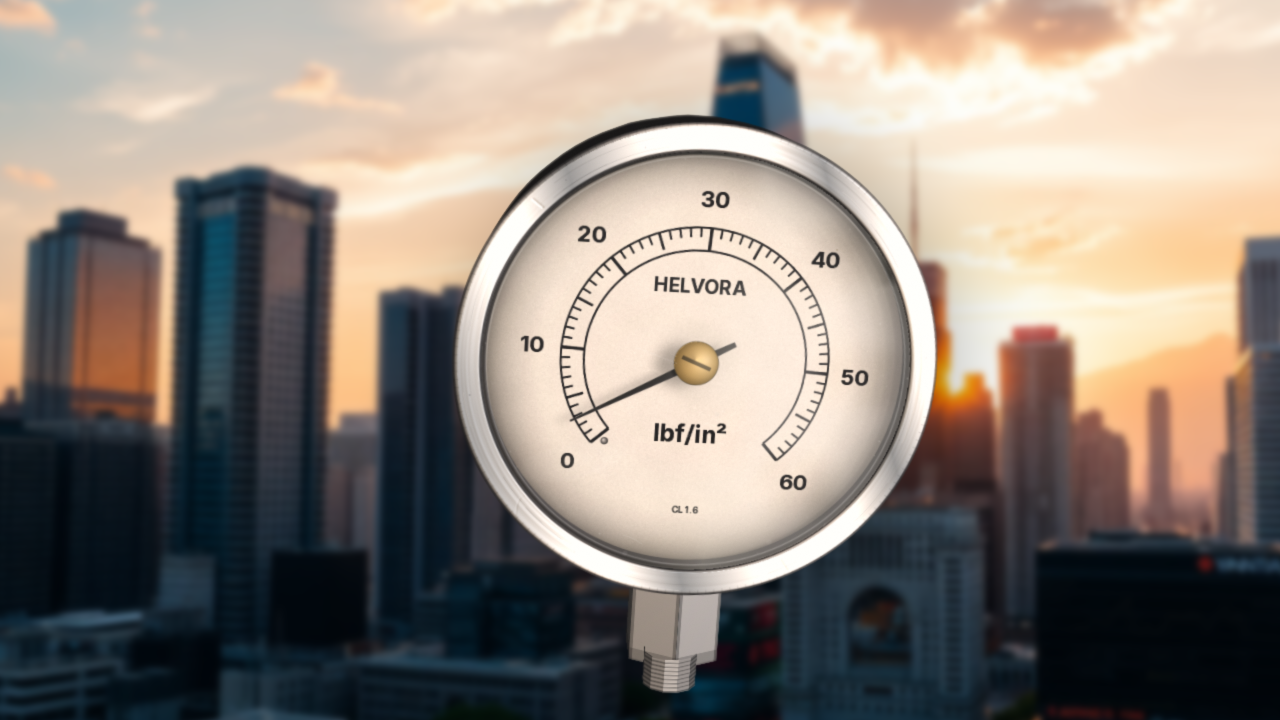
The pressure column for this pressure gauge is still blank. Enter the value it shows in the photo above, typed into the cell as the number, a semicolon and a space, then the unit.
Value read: 3; psi
